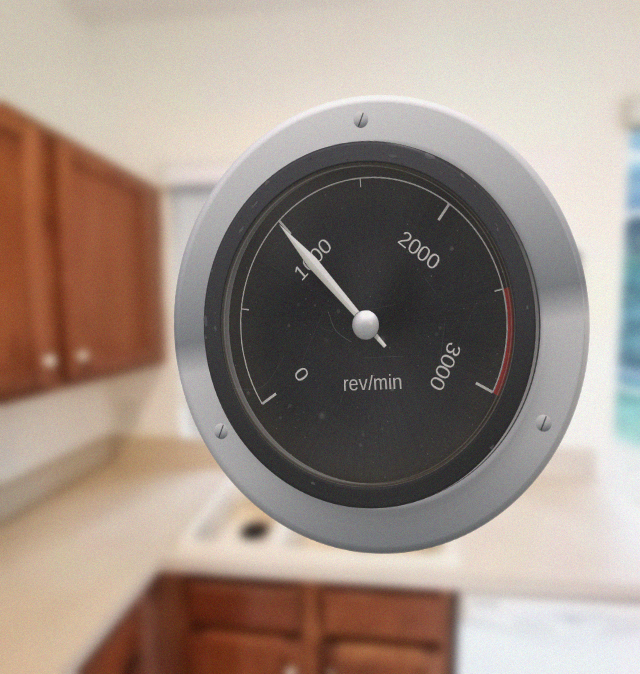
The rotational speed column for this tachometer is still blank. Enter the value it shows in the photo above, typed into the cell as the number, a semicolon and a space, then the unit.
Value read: 1000; rpm
